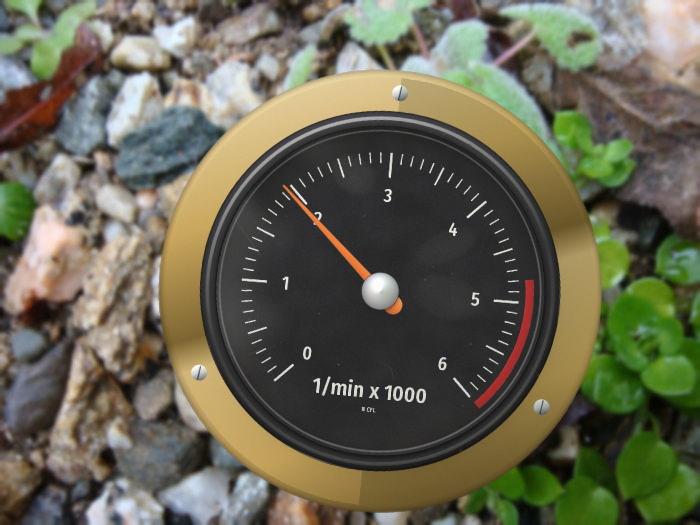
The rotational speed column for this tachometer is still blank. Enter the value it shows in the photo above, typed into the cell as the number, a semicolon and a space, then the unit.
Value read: 1950; rpm
